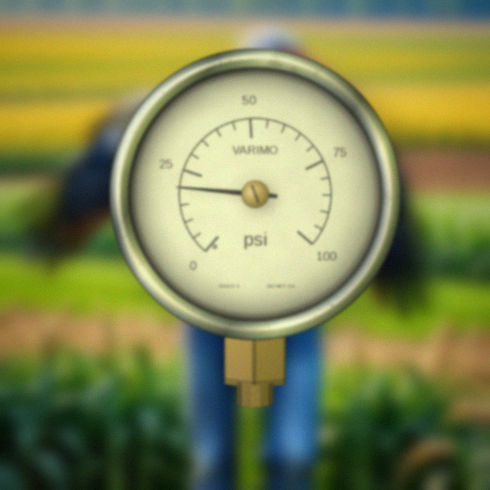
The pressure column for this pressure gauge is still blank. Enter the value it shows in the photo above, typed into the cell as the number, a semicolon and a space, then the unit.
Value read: 20; psi
